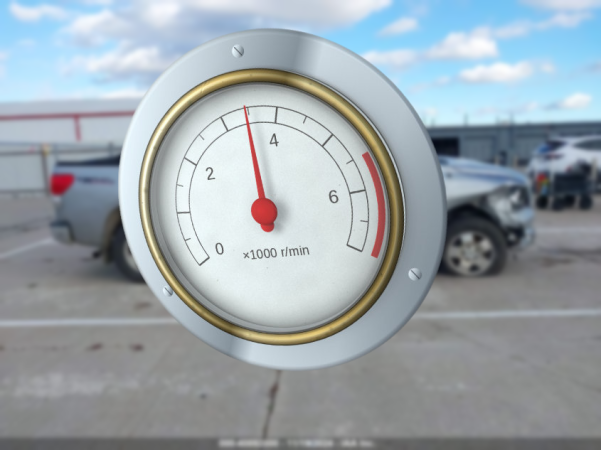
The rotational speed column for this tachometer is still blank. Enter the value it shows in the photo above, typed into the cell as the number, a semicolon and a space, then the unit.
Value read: 3500; rpm
